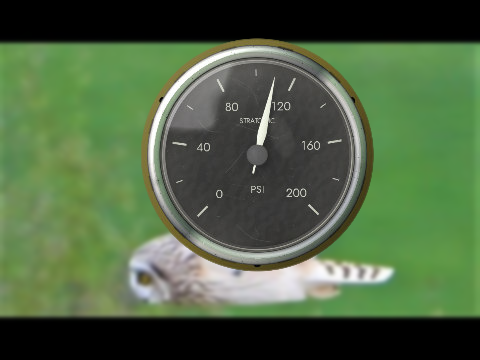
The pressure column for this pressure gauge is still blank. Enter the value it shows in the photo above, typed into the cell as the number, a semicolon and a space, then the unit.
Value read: 110; psi
